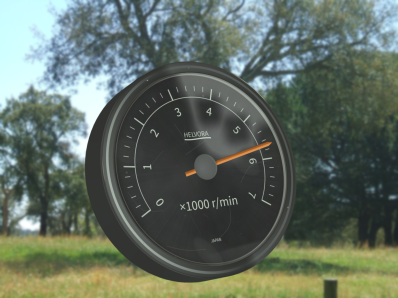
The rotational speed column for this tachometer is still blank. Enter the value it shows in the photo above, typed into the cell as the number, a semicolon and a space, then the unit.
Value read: 5700; rpm
